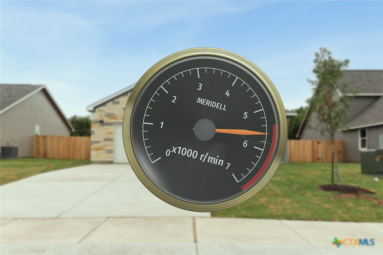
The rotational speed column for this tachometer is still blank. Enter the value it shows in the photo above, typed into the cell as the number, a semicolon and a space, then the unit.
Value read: 5600; rpm
